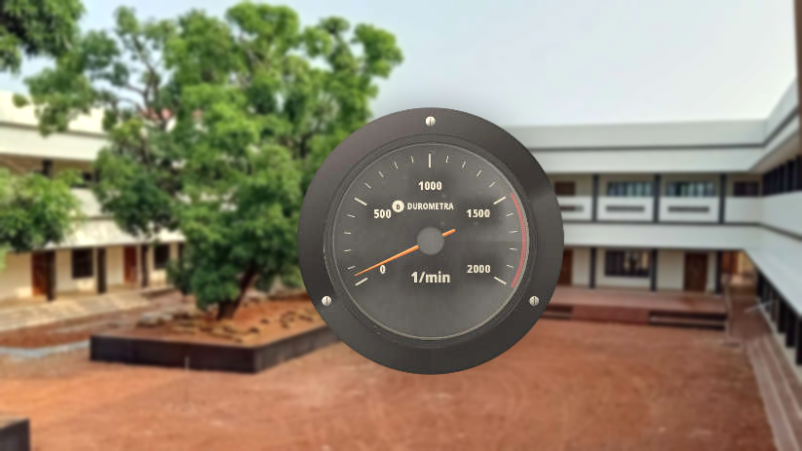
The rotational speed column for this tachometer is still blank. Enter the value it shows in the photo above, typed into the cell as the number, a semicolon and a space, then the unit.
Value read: 50; rpm
